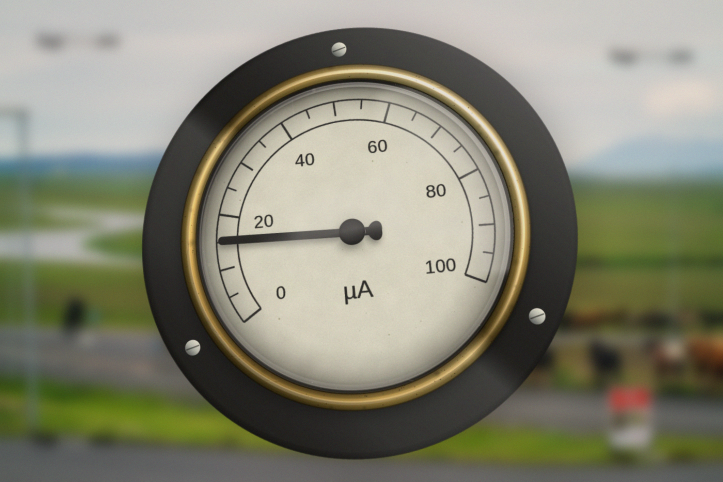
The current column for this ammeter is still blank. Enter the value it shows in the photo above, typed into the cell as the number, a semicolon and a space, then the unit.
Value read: 15; µA
